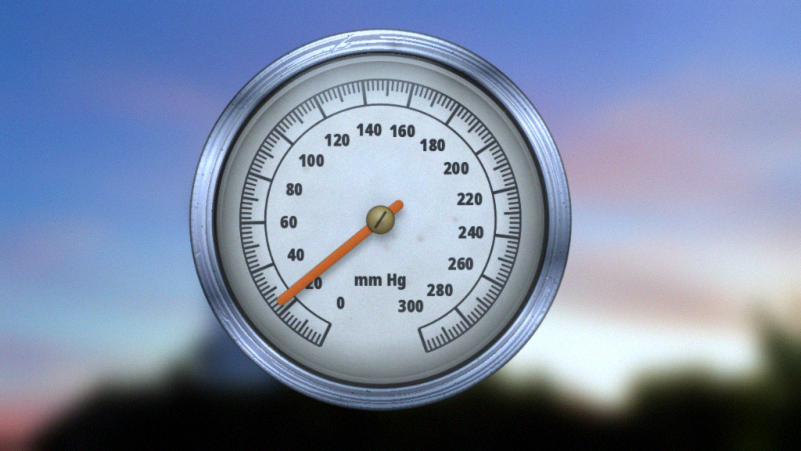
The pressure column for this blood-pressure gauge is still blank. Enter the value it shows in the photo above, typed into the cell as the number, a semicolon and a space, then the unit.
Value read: 24; mmHg
